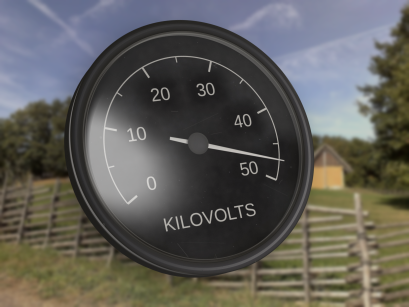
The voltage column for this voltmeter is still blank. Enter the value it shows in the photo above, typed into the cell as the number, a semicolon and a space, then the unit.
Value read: 47.5; kV
